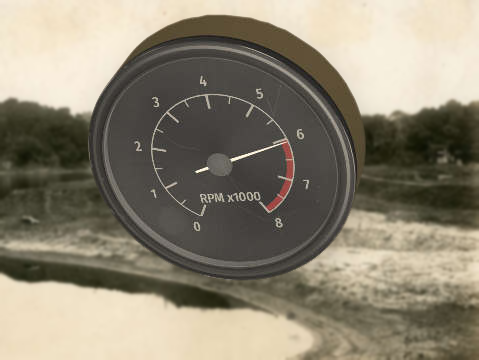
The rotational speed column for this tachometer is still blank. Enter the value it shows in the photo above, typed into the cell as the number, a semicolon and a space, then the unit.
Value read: 6000; rpm
